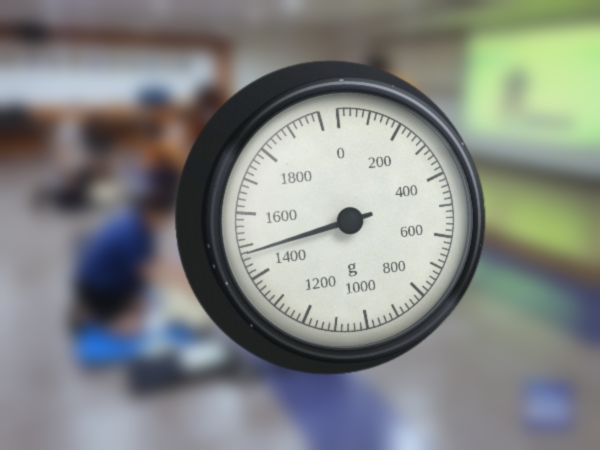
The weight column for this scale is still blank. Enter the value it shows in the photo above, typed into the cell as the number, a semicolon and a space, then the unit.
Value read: 1480; g
